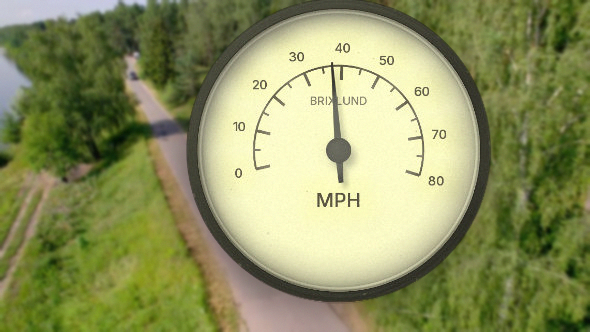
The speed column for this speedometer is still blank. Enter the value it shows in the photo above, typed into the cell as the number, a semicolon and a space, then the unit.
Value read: 37.5; mph
